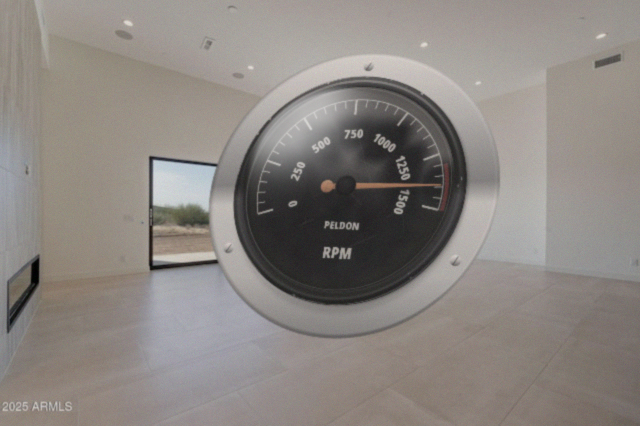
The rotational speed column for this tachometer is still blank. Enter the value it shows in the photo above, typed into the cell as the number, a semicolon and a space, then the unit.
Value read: 1400; rpm
